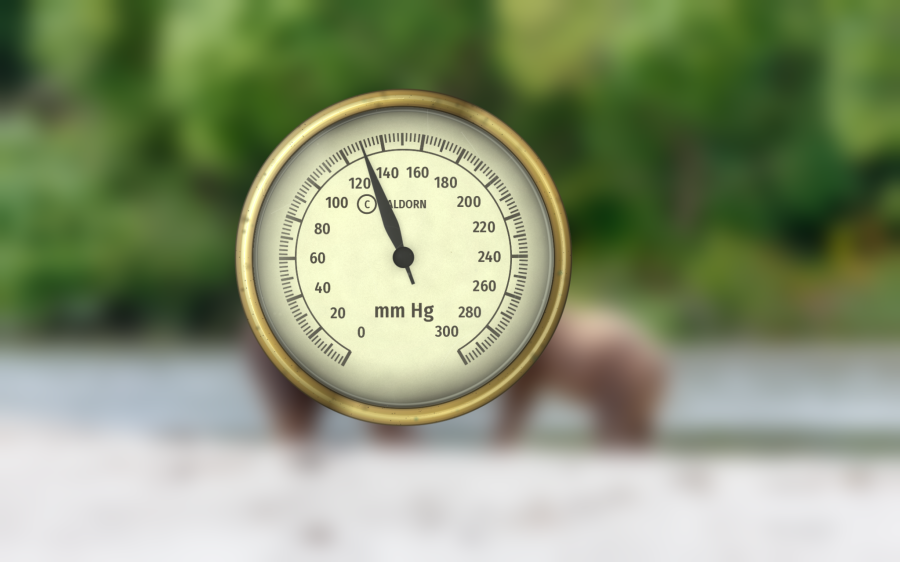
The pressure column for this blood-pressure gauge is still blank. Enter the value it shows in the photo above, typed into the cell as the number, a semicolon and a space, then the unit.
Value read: 130; mmHg
